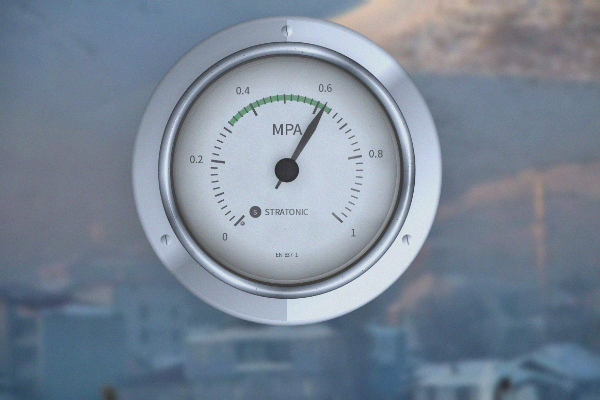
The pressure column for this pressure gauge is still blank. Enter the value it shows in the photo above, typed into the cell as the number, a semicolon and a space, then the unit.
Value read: 0.62; MPa
